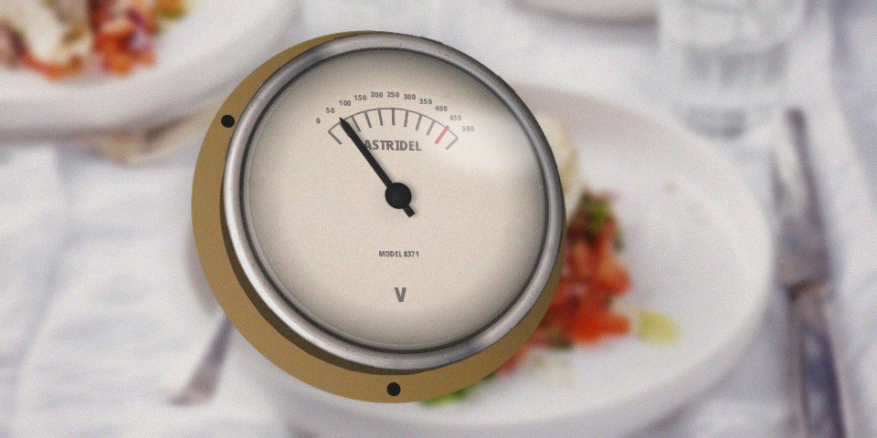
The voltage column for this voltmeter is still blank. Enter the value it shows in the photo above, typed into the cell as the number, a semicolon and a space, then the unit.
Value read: 50; V
